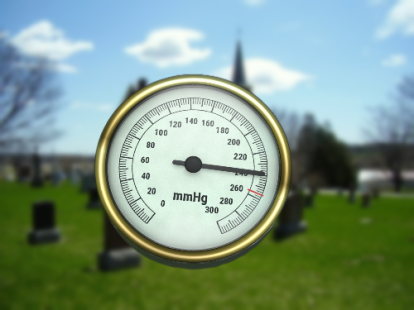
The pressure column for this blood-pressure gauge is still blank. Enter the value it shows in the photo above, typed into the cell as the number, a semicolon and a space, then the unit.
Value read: 240; mmHg
